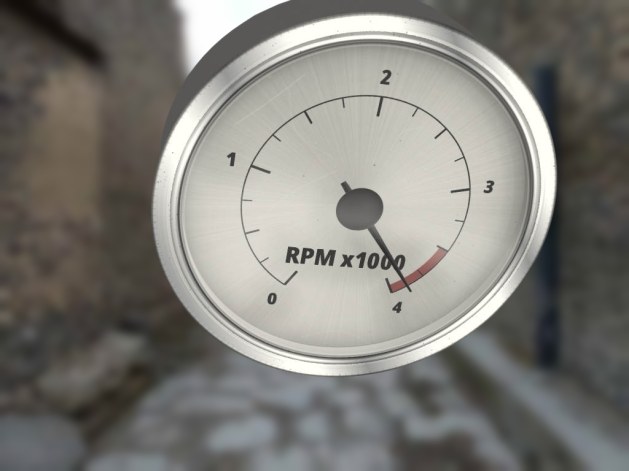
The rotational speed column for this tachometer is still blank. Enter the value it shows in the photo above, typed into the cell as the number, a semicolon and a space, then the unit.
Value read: 3875; rpm
